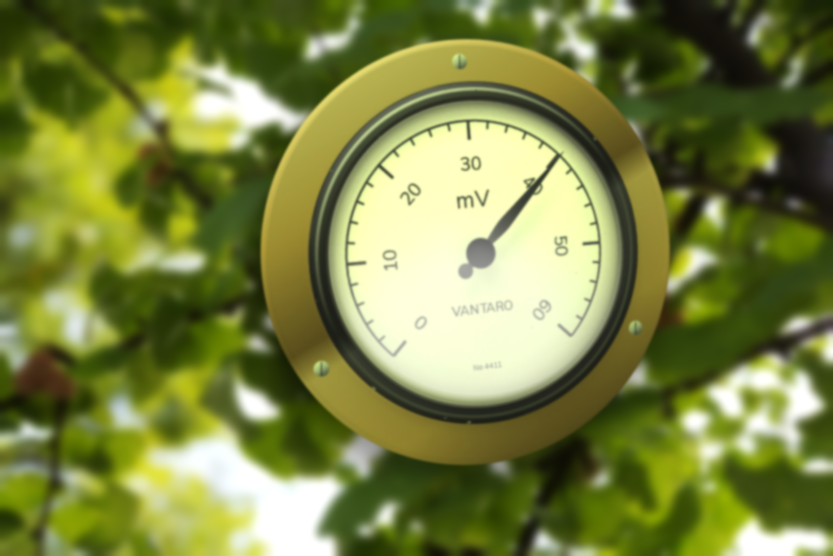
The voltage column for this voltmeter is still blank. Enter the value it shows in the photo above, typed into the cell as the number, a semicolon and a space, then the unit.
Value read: 40; mV
